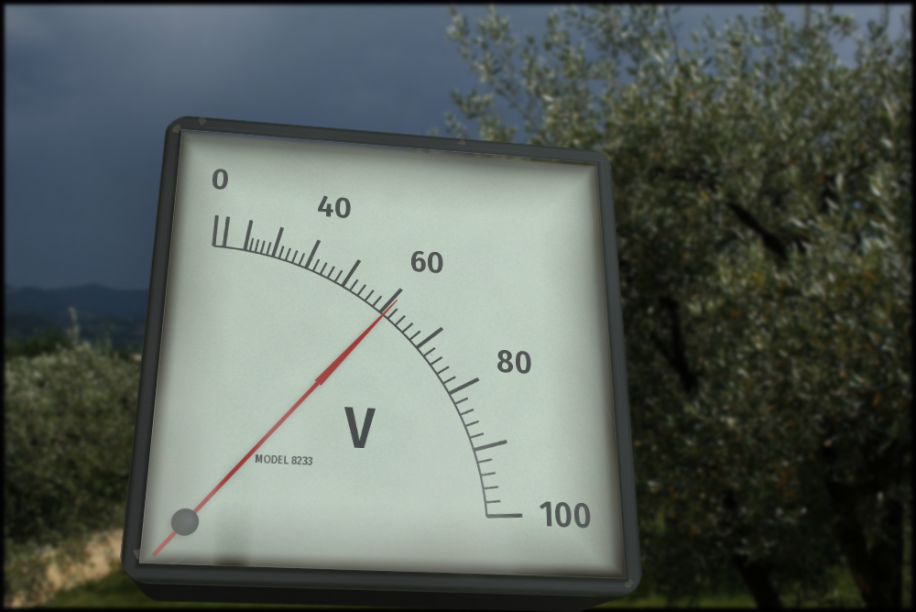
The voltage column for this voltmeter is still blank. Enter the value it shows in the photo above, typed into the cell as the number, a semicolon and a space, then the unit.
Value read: 61; V
